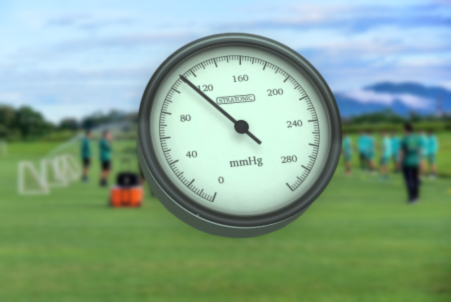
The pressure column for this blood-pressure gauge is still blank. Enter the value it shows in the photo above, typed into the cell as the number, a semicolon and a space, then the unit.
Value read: 110; mmHg
